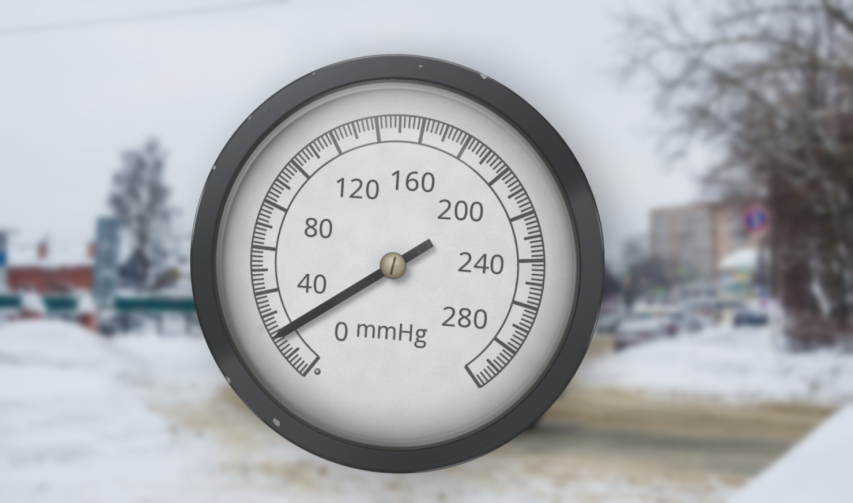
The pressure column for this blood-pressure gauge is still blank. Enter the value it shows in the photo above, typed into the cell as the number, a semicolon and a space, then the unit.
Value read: 20; mmHg
